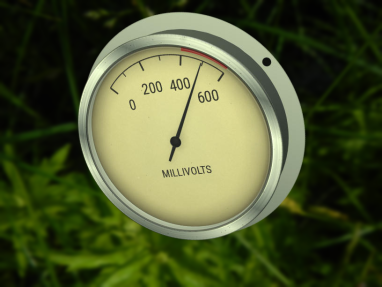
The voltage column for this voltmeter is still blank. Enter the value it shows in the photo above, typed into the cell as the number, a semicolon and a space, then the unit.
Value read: 500; mV
